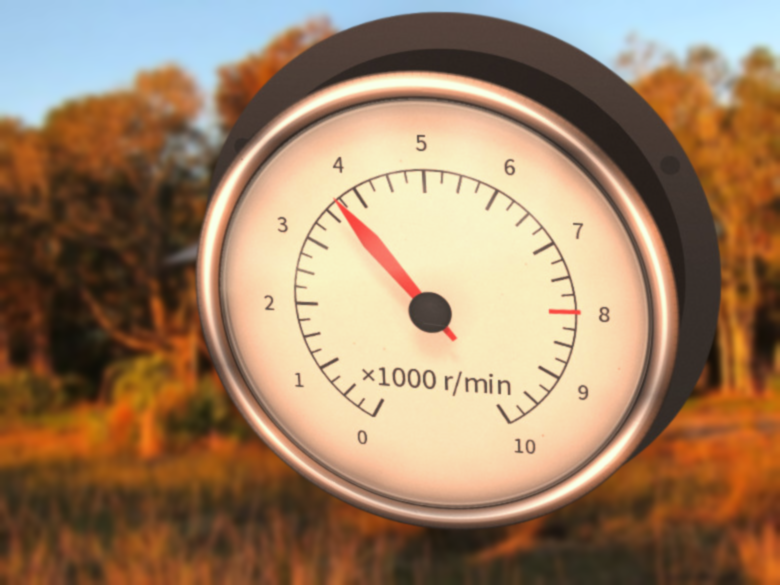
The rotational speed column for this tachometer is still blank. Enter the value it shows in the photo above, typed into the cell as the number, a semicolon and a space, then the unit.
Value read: 3750; rpm
